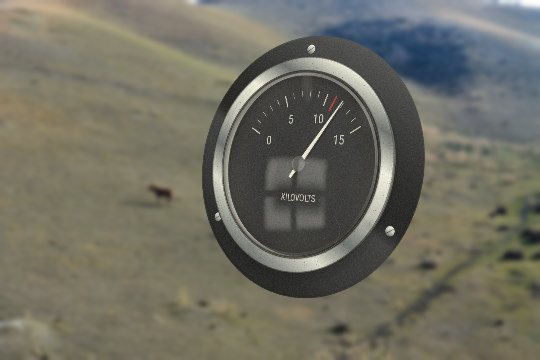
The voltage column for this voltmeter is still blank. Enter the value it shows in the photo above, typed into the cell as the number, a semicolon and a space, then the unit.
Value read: 12; kV
